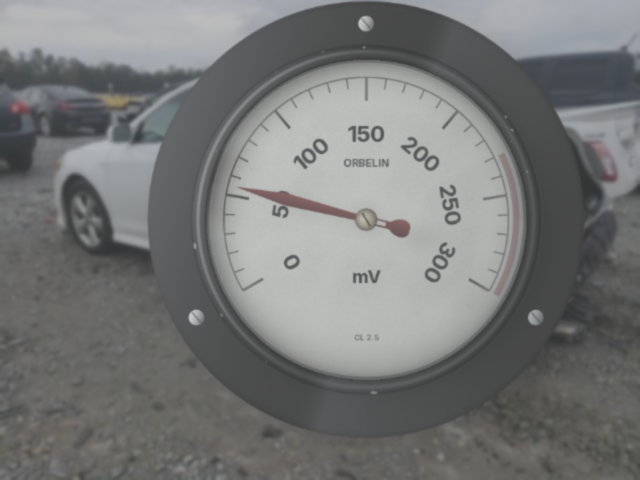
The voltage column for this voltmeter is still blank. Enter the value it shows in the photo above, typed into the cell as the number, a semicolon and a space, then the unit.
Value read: 55; mV
